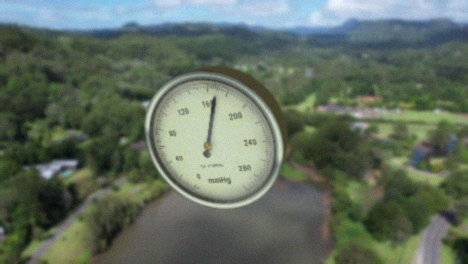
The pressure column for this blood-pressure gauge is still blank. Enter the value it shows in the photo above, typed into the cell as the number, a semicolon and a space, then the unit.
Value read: 170; mmHg
